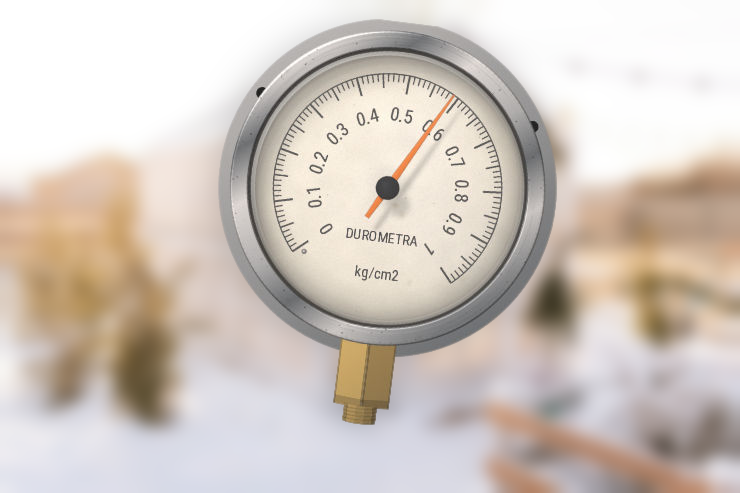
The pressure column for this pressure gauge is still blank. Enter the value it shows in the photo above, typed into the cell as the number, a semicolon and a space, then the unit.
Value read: 0.59; kg/cm²
